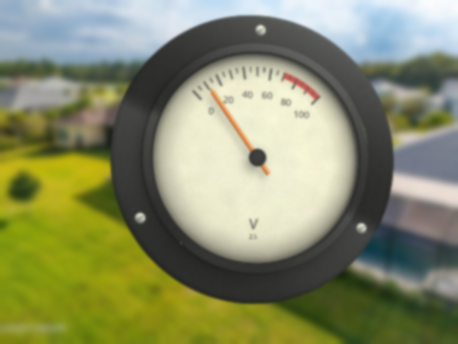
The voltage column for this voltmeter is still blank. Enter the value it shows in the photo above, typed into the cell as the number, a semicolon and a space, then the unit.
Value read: 10; V
